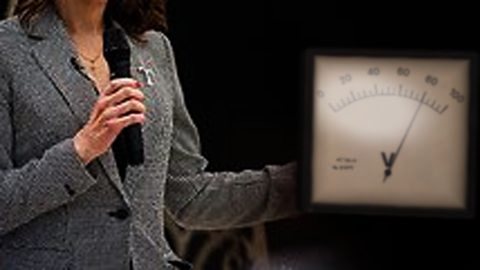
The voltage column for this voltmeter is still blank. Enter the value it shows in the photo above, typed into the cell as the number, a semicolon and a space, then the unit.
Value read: 80; V
